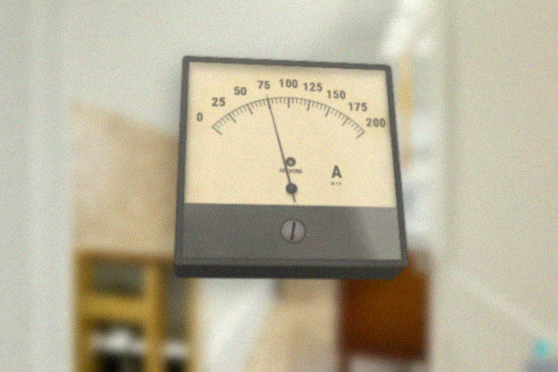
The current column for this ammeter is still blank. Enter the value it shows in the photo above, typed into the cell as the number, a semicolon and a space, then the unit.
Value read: 75; A
